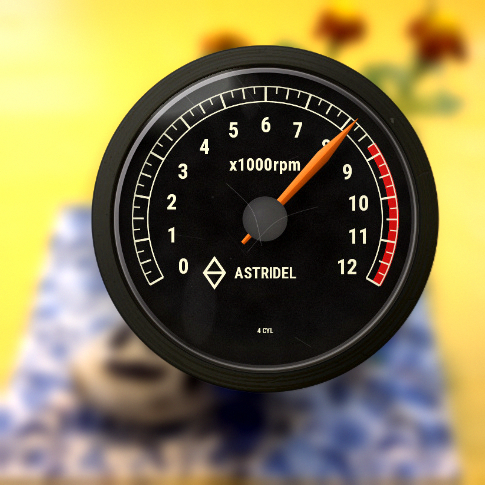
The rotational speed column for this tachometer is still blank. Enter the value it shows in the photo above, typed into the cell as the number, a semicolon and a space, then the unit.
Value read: 8125; rpm
